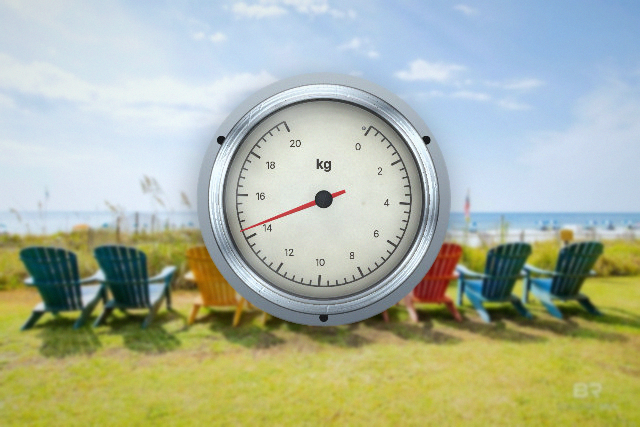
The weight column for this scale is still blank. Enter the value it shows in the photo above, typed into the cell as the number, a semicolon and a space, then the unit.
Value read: 14.4; kg
